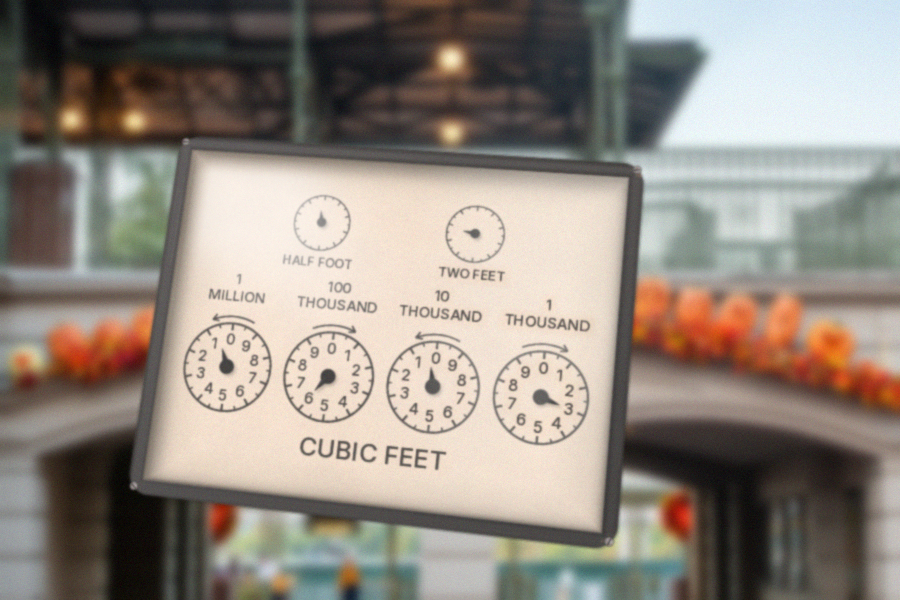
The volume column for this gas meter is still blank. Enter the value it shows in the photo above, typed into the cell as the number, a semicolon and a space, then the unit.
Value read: 60300; ft³
